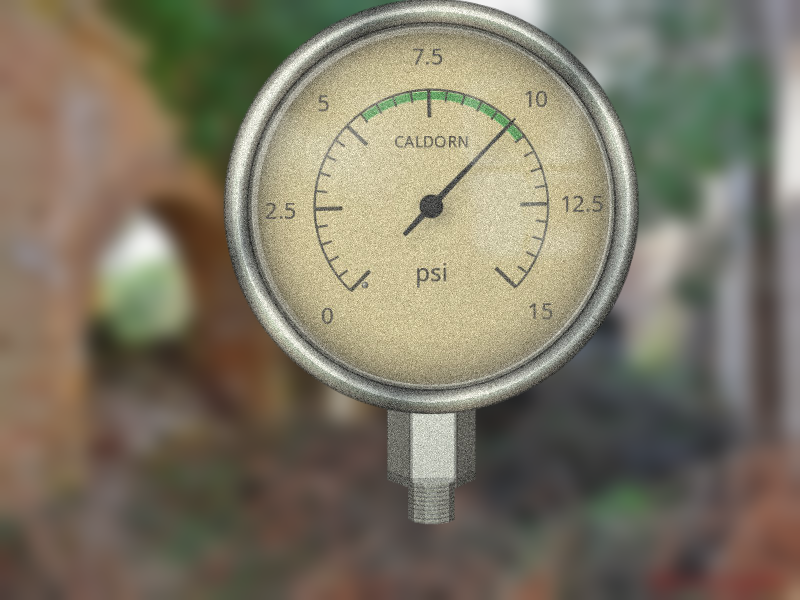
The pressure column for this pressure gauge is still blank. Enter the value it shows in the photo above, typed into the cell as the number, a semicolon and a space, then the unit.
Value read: 10; psi
